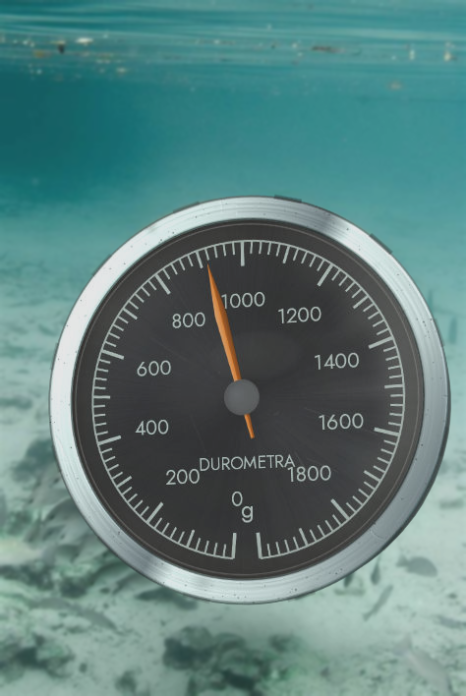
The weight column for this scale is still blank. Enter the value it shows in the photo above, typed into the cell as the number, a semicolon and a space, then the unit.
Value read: 920; g
